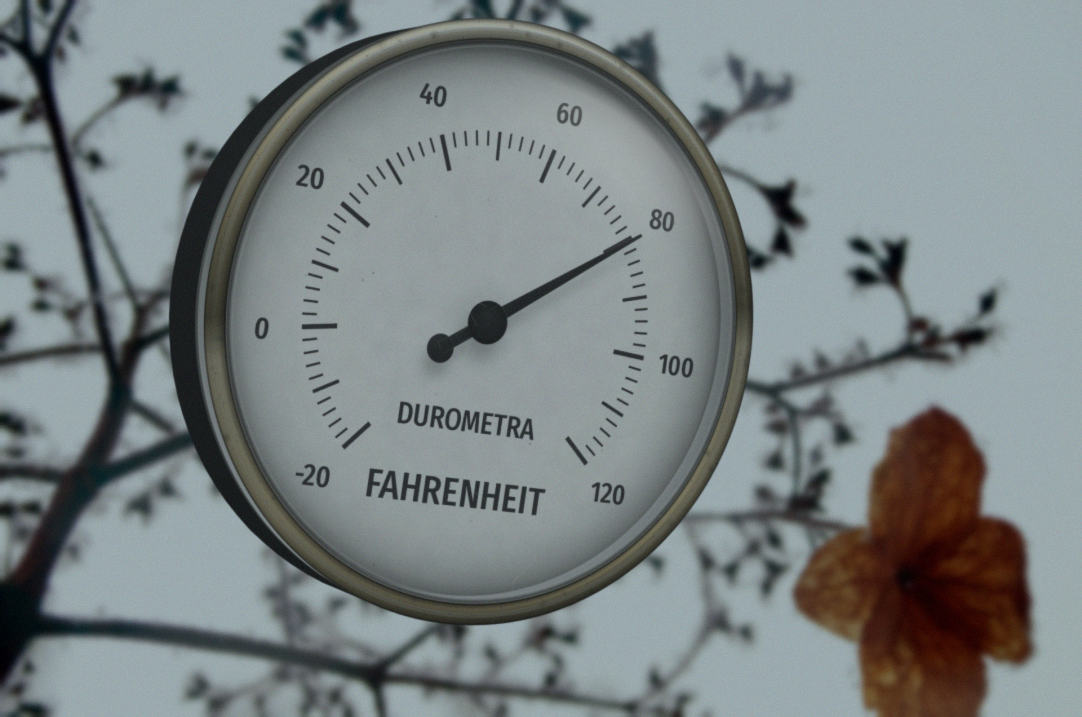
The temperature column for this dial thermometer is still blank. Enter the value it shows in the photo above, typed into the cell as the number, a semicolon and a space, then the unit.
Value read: 80; °F
